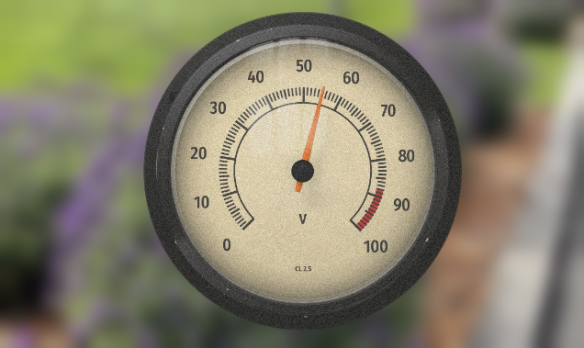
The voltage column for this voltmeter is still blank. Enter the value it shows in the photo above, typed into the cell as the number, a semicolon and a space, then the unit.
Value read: 55; V
